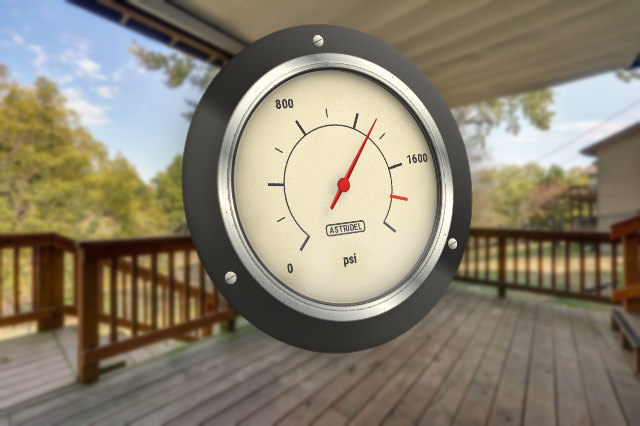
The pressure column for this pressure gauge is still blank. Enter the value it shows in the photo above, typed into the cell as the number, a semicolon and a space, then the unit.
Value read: 1300; psi
